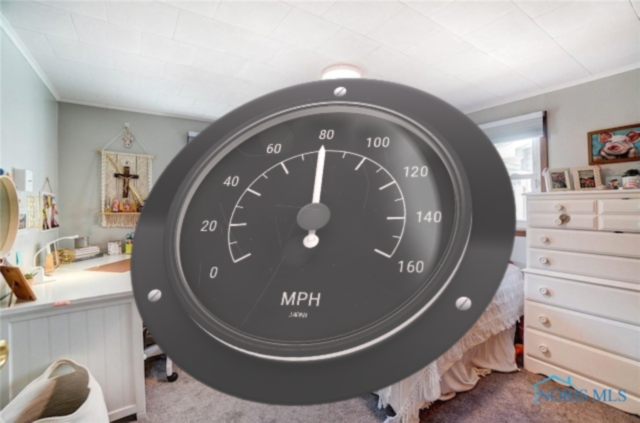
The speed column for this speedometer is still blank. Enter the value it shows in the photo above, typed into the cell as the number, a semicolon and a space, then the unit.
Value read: 80; mph
